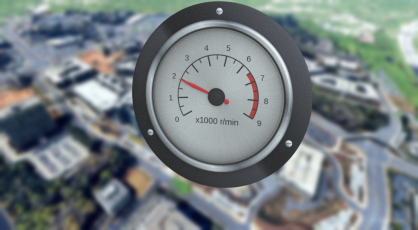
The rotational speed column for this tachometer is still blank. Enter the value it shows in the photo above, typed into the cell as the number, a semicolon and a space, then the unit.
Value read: 2000; rpm
